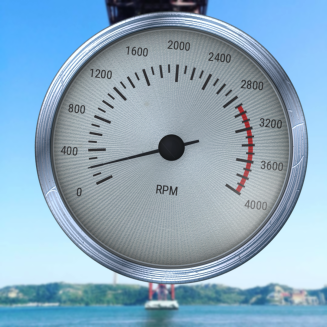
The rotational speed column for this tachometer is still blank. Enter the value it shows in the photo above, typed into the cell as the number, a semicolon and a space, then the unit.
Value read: 200; rpm
